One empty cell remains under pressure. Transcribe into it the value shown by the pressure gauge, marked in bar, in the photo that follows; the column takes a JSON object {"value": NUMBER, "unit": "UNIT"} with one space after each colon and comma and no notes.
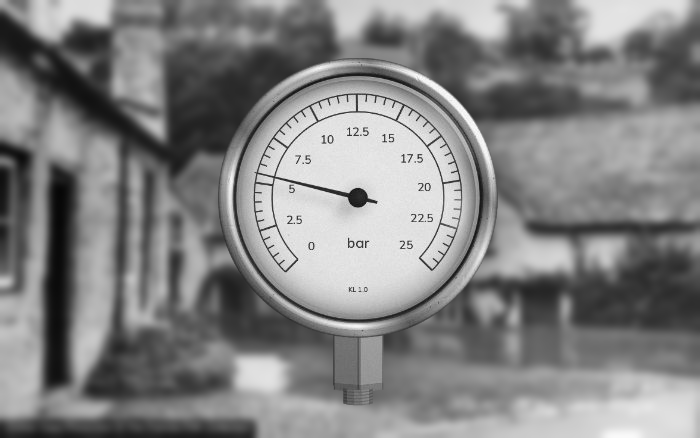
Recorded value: {"value": 5.5, "unit": "bar"}
